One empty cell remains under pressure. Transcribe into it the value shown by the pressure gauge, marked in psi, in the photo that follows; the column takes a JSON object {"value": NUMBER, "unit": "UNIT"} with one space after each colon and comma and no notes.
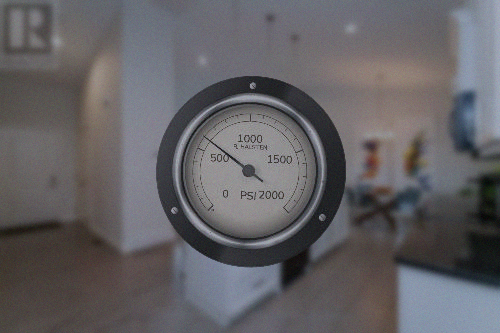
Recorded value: {"value": 600, "unit": "psi"}
